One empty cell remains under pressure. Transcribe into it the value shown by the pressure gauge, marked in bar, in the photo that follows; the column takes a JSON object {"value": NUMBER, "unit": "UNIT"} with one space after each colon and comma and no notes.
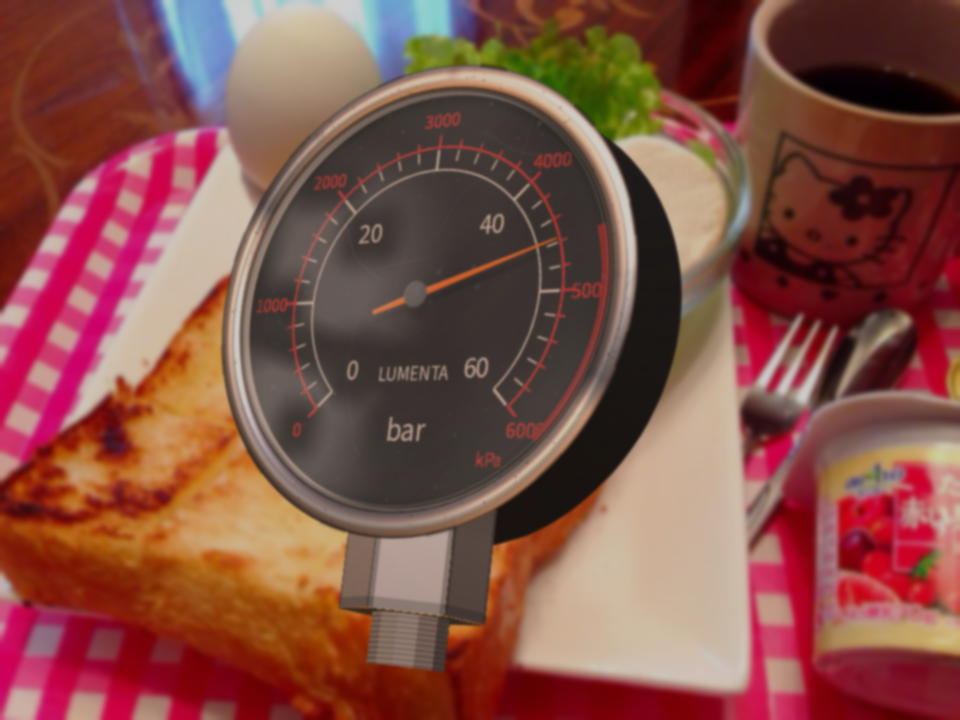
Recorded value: {"value": 46, "unit": "bar"}
